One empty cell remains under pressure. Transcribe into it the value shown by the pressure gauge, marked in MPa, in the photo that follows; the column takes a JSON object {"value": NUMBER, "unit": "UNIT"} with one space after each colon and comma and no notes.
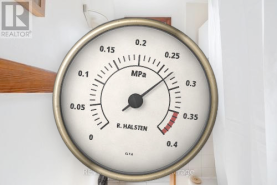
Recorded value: {"value": 0.27, "unit": "MPa"}
